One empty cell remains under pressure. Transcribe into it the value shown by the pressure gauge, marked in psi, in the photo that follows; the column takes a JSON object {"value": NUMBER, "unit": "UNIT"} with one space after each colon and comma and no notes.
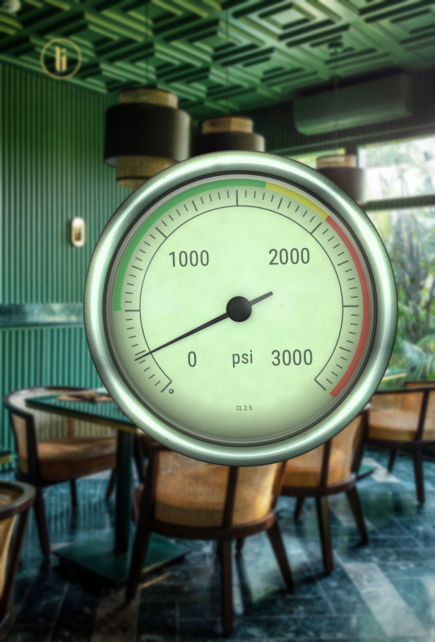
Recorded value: {"value": 225, "unit": "psi"}
